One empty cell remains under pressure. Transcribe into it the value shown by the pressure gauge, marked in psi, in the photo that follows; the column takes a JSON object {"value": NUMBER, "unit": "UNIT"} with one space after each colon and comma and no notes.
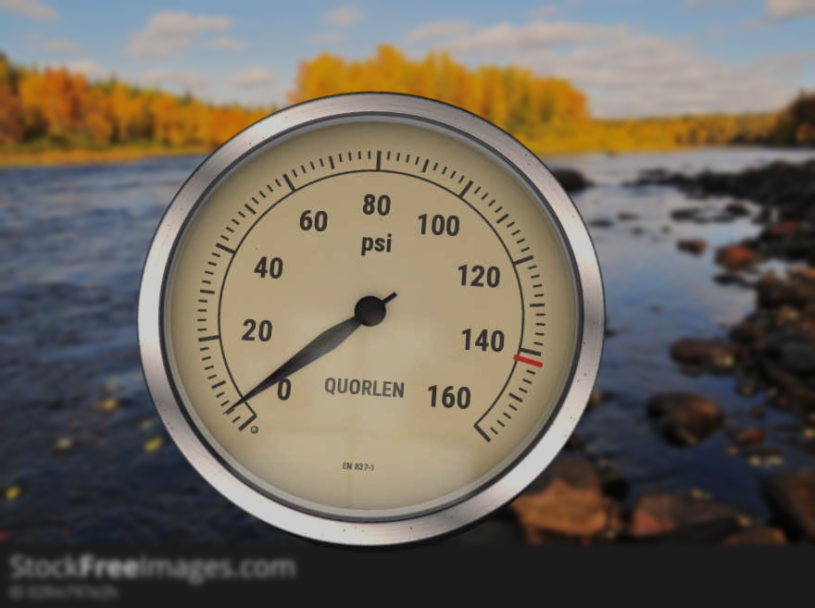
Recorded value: {"value": 4, "unit": "psi"}
